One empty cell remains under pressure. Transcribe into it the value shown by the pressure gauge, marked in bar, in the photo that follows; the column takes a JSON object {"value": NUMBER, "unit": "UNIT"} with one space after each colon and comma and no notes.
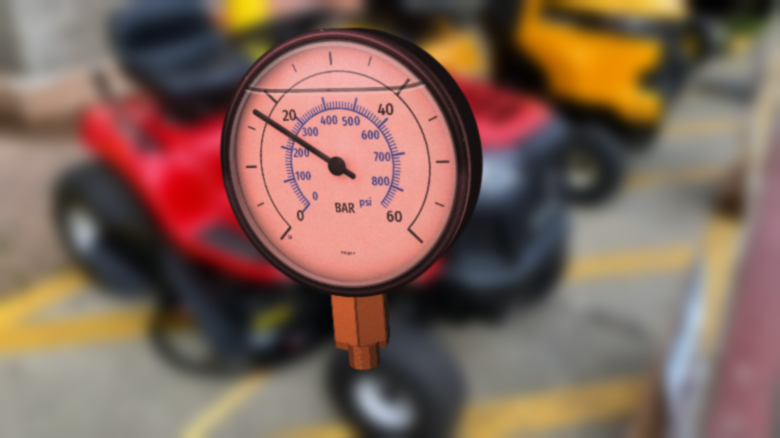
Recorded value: {"value": 17.5, "unit": "bar"}
